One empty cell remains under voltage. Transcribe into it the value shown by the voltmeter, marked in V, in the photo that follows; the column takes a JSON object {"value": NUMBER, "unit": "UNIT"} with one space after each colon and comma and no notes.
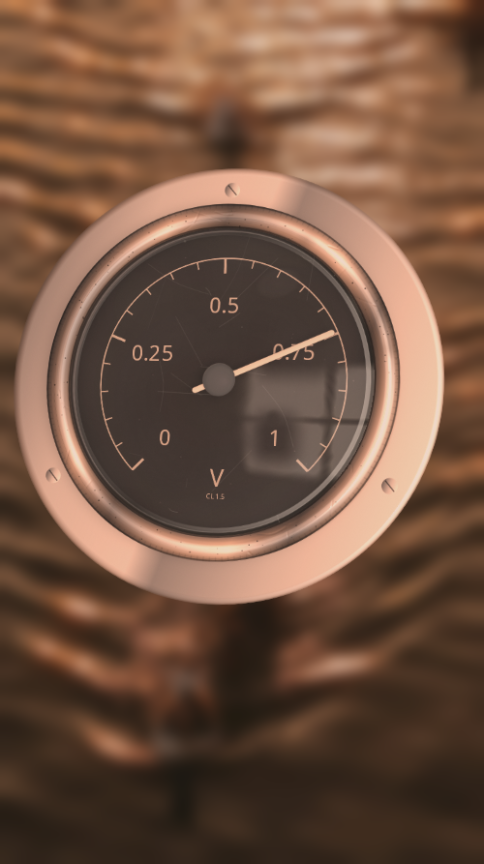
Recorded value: {"value": 0.75, "unit": "V"}
